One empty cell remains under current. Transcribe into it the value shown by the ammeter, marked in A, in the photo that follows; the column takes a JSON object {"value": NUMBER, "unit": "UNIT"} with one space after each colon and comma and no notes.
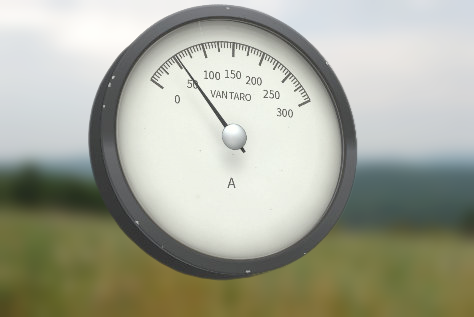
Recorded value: {"value": 50, "unit": "A"}
